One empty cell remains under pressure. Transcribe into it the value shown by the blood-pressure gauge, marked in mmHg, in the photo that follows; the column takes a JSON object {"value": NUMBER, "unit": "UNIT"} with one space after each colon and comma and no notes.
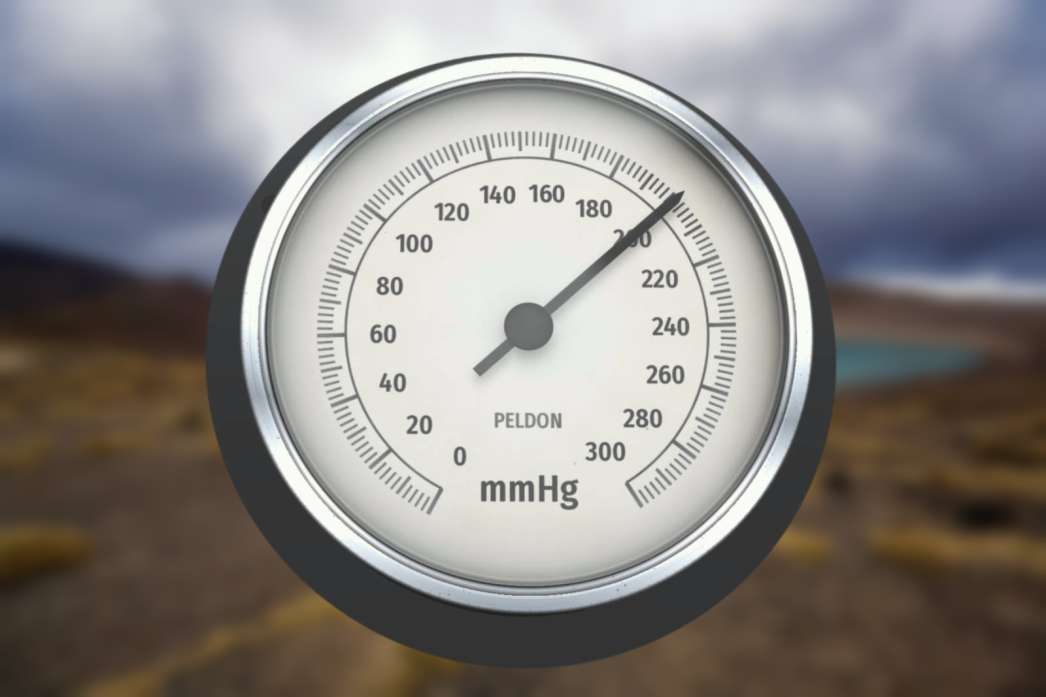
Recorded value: {"value": 200, "unit": "mmHg"}
